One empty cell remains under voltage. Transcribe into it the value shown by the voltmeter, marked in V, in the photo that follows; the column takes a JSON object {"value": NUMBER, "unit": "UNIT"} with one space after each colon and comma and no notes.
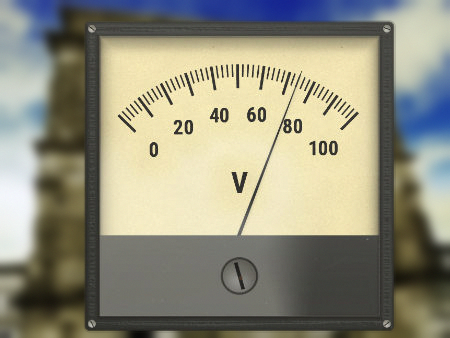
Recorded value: {"value": 74, "unit": "V"}
